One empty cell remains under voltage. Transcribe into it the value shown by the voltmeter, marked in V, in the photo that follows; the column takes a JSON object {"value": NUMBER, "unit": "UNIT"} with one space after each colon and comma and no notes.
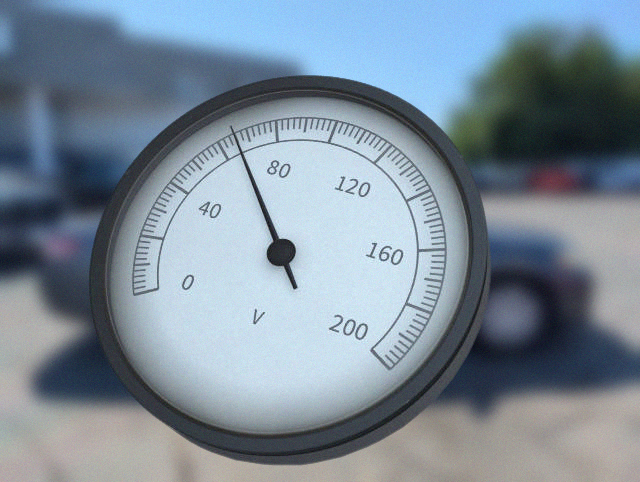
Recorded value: {"value": 66, "unit": "V"}
